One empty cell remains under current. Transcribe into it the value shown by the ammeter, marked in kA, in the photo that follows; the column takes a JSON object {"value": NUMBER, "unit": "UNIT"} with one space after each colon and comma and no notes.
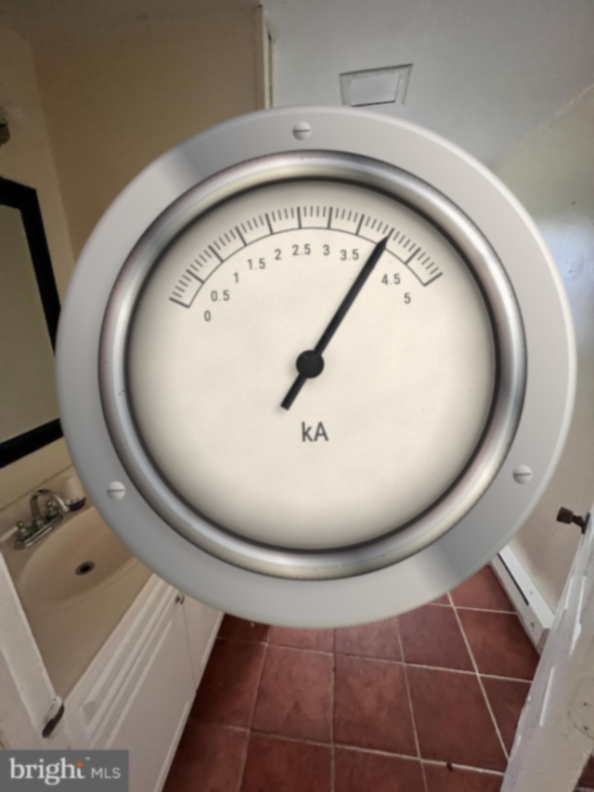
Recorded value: {"value": 4, "unit": "kA"}
